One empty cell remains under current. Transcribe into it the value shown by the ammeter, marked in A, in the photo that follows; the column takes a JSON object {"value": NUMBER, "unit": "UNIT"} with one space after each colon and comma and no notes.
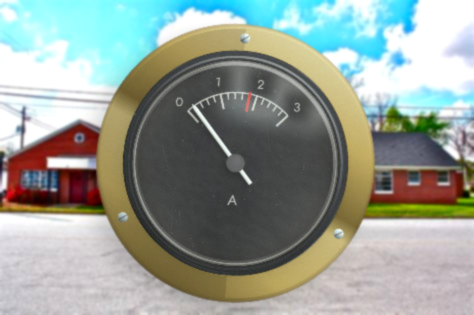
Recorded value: {"value": 0.2, "unit": "A"}
